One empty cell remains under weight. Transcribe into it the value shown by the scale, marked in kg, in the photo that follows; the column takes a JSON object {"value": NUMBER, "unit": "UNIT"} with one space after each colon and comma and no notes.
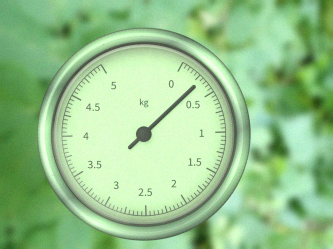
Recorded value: {"value": 0.3, "unit": "kg"}
